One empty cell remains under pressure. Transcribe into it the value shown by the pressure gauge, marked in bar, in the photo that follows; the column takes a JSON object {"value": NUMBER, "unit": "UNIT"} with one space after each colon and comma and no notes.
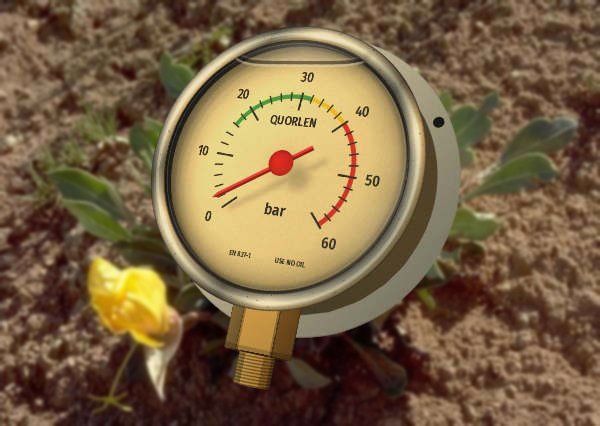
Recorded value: {"value": 2, "unit": "bar"}
